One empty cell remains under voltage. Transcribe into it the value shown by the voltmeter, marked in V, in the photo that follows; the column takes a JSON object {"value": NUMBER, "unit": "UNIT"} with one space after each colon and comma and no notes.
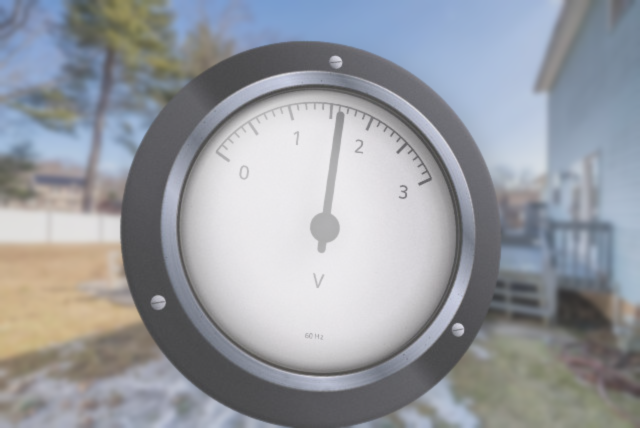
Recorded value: {"value": 1.6, "unit": "V"}
